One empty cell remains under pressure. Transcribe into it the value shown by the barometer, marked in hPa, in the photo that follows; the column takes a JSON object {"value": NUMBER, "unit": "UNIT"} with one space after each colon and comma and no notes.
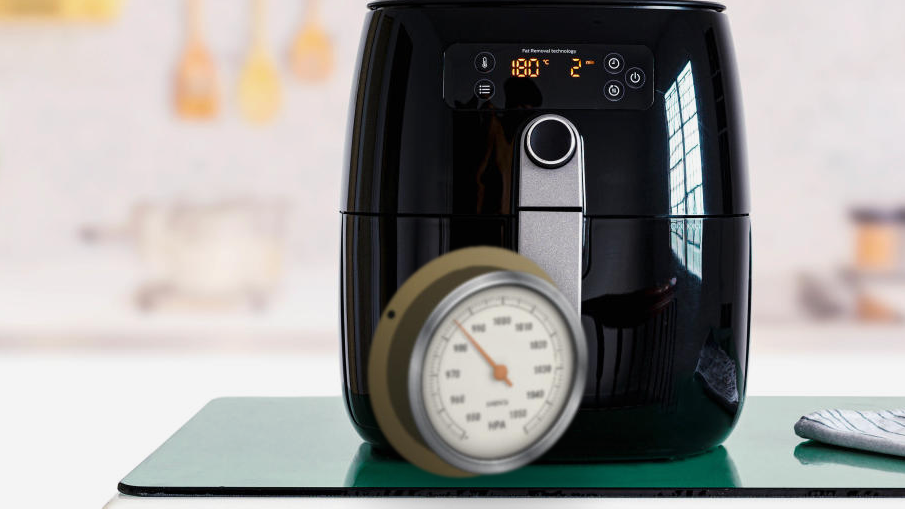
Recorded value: {"value": 985, "unit": "hPa"}
